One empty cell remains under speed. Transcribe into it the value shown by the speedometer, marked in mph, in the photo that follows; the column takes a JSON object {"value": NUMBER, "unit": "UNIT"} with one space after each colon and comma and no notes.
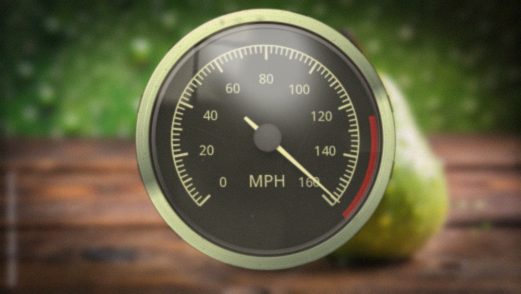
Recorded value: {"value": 158, "unit": "mph"}
